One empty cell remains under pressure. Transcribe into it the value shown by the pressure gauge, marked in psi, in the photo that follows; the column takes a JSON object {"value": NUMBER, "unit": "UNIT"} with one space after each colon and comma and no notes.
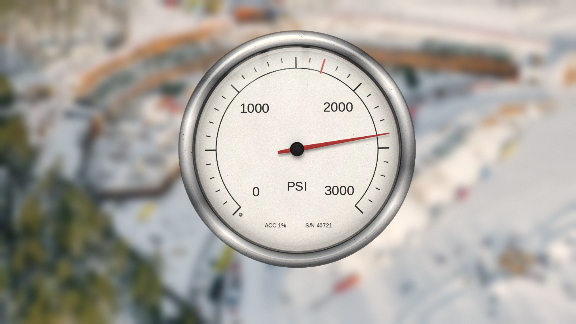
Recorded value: {"value": 2400, "unit": "psi"}
